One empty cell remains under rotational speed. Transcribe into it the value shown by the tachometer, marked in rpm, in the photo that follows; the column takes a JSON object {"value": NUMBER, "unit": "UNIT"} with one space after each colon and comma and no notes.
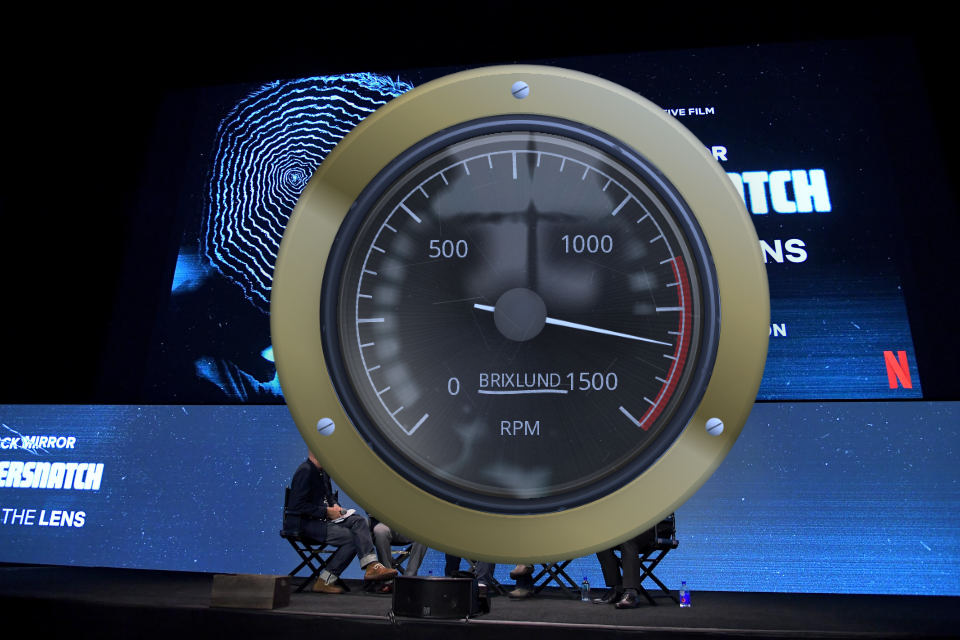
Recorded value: {"value": 1325, "unit": "rpm"}
